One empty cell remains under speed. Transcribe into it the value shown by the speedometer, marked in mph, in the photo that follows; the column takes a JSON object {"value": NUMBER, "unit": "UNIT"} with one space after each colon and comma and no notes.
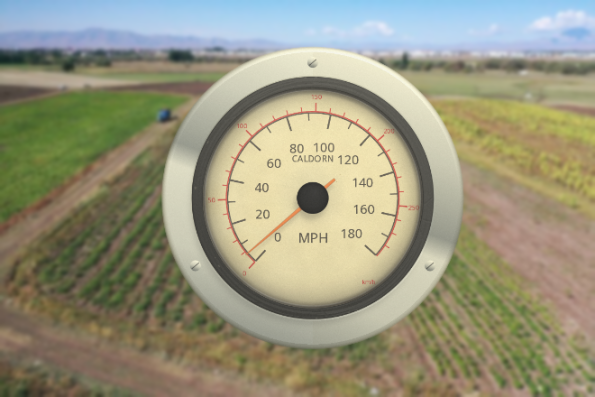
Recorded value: {"value": 5, "unit": "mph"}
